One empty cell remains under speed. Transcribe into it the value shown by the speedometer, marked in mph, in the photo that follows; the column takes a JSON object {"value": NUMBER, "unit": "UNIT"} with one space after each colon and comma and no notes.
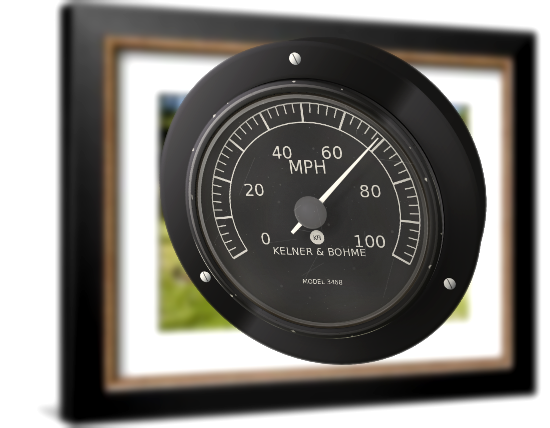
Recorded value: {"value": 69, "unit": "mph"}
